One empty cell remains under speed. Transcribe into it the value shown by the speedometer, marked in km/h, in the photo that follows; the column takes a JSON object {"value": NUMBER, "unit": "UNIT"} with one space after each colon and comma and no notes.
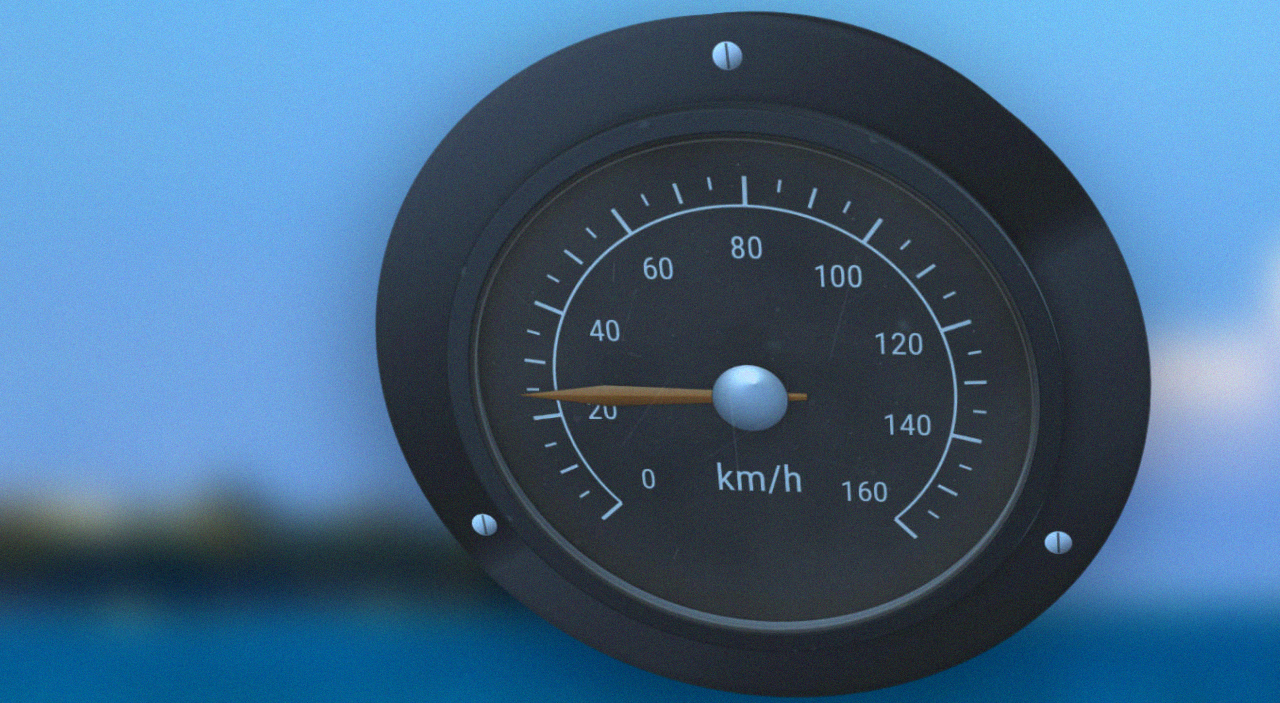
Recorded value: {"value": 25, "unit": "km/h"}
